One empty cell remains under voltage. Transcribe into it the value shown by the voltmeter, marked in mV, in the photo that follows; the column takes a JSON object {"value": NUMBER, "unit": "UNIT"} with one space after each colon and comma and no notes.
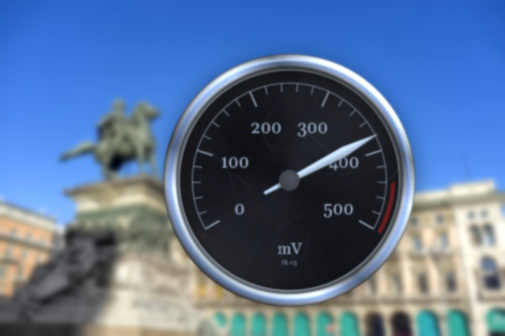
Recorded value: {"value": 380, "unit": "mV"}
